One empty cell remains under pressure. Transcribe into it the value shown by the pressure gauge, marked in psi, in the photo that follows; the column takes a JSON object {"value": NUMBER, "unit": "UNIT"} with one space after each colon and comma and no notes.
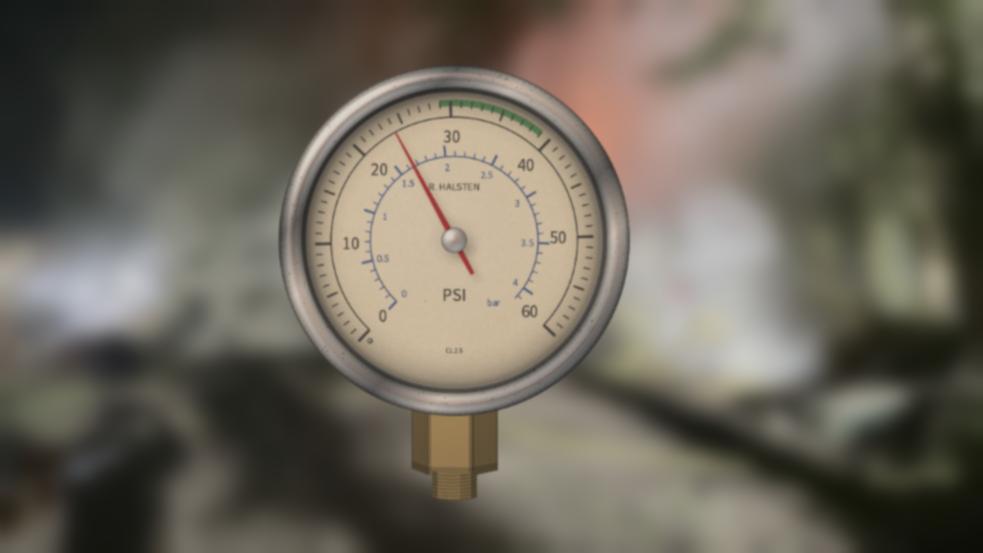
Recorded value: {"value": 24, "unit": "psi"}
